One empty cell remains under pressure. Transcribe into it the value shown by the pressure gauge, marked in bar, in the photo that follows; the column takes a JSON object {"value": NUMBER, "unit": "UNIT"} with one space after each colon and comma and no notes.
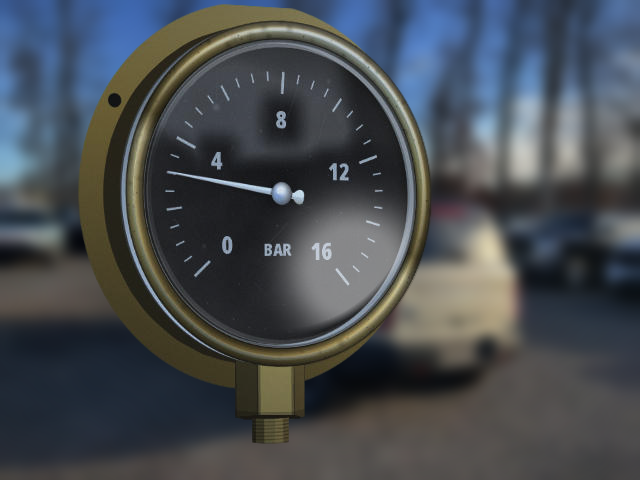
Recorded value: {"value": 3, "unit": "bar"}
